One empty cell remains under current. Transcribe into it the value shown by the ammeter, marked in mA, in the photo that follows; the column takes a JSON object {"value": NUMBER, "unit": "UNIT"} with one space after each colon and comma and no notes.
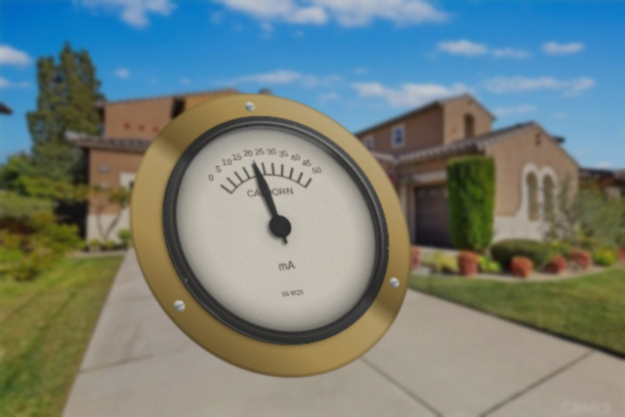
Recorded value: {"value": 20, "unit": "mA"}
